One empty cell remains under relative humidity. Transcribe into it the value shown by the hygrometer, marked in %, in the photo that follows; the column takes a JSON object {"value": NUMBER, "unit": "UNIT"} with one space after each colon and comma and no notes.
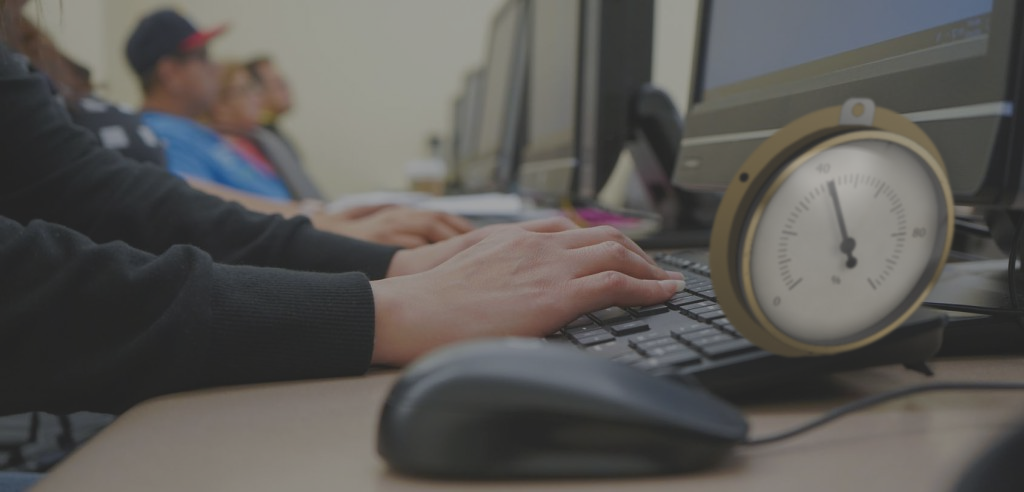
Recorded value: {"value": 40, "unit": "%"}
